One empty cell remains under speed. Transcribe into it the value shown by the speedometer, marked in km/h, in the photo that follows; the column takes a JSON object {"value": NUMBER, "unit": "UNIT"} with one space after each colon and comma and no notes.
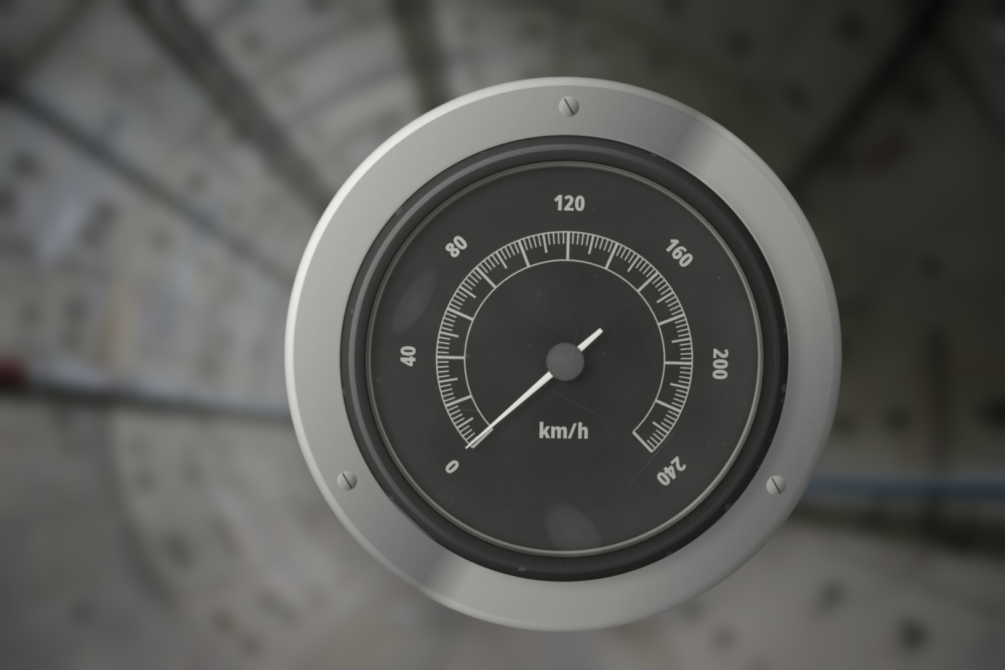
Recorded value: {"value": 2, "unit": "km/h"}
